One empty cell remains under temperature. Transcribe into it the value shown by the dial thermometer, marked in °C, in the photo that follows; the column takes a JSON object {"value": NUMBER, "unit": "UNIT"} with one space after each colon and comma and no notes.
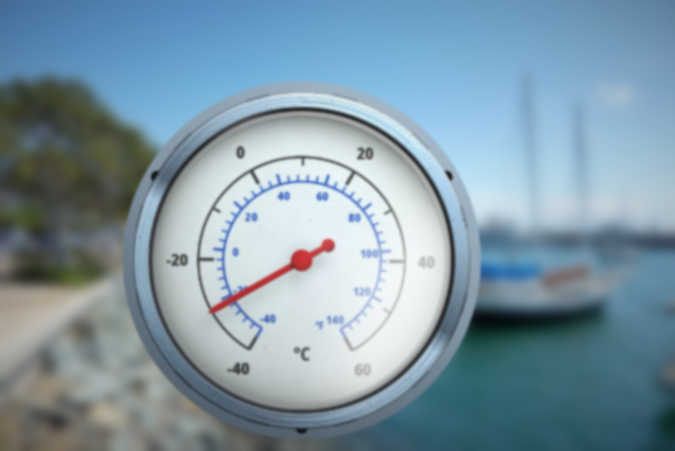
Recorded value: {"value": -30, "unit": "°C"}
